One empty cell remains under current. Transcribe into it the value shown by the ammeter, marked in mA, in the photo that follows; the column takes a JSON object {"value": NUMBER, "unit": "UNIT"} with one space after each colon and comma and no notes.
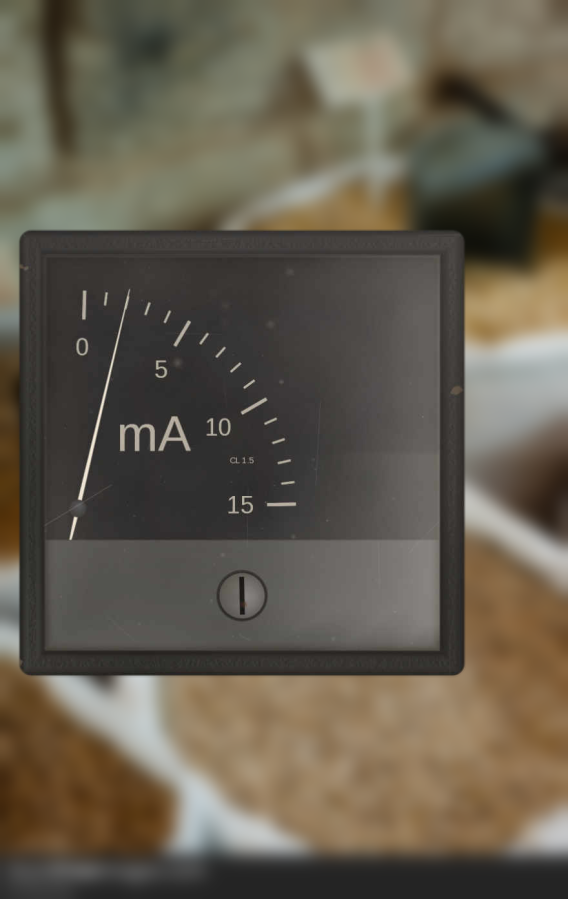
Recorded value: {"value": 2, "unit": "mA"}
